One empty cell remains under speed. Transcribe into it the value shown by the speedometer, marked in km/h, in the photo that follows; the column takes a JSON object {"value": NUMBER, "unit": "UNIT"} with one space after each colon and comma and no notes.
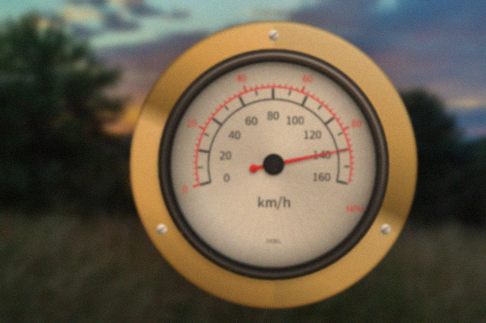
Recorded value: {"value": 140, "unit": "km/h"}
